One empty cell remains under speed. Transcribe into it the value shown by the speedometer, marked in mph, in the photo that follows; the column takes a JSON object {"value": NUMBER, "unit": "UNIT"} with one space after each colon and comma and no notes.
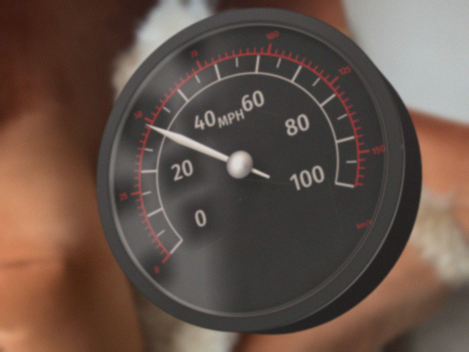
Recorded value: {"value": 30, "unit": "mph"}
